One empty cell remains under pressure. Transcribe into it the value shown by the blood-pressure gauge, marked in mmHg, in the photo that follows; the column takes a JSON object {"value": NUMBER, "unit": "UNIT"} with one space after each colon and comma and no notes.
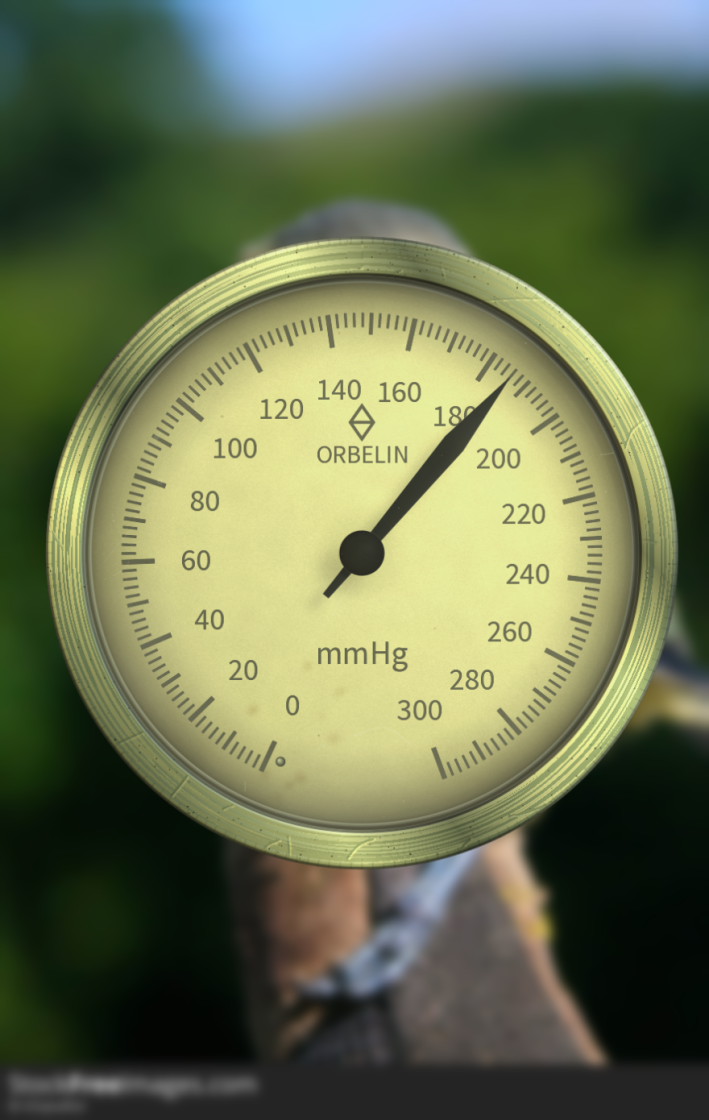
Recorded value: {"value": 186, "unit": "mmHg"}
